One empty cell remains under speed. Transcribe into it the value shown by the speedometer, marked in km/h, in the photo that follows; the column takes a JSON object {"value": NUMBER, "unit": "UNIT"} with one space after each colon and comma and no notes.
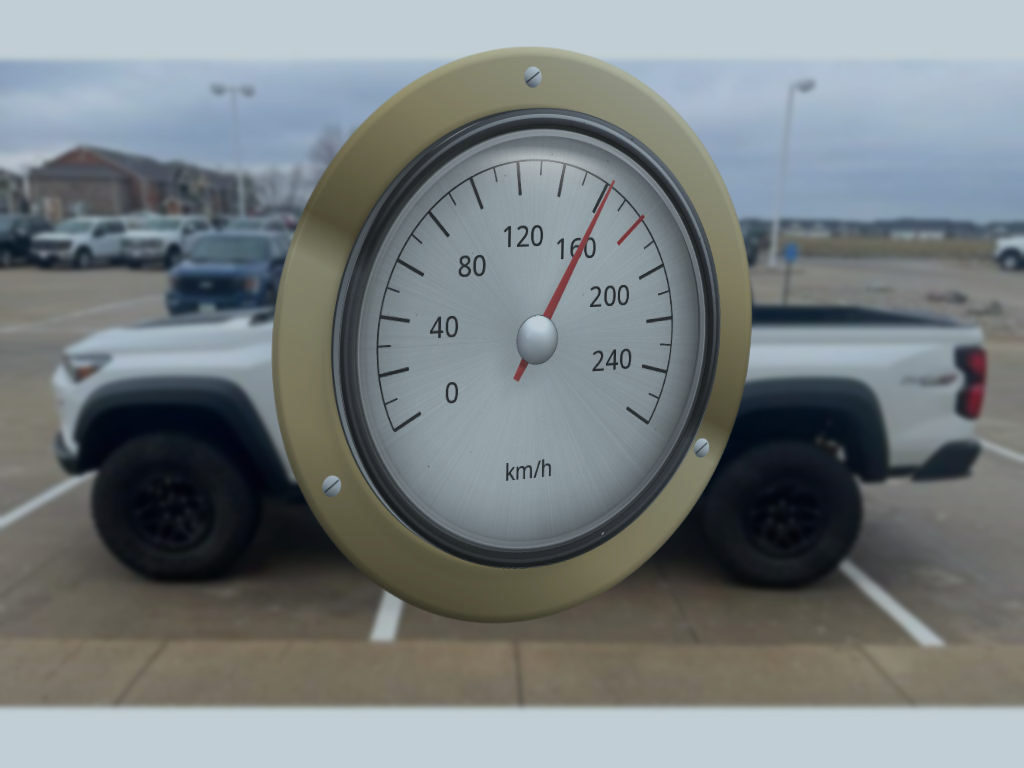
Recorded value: {"value": 160, "unit": "km/h"}
